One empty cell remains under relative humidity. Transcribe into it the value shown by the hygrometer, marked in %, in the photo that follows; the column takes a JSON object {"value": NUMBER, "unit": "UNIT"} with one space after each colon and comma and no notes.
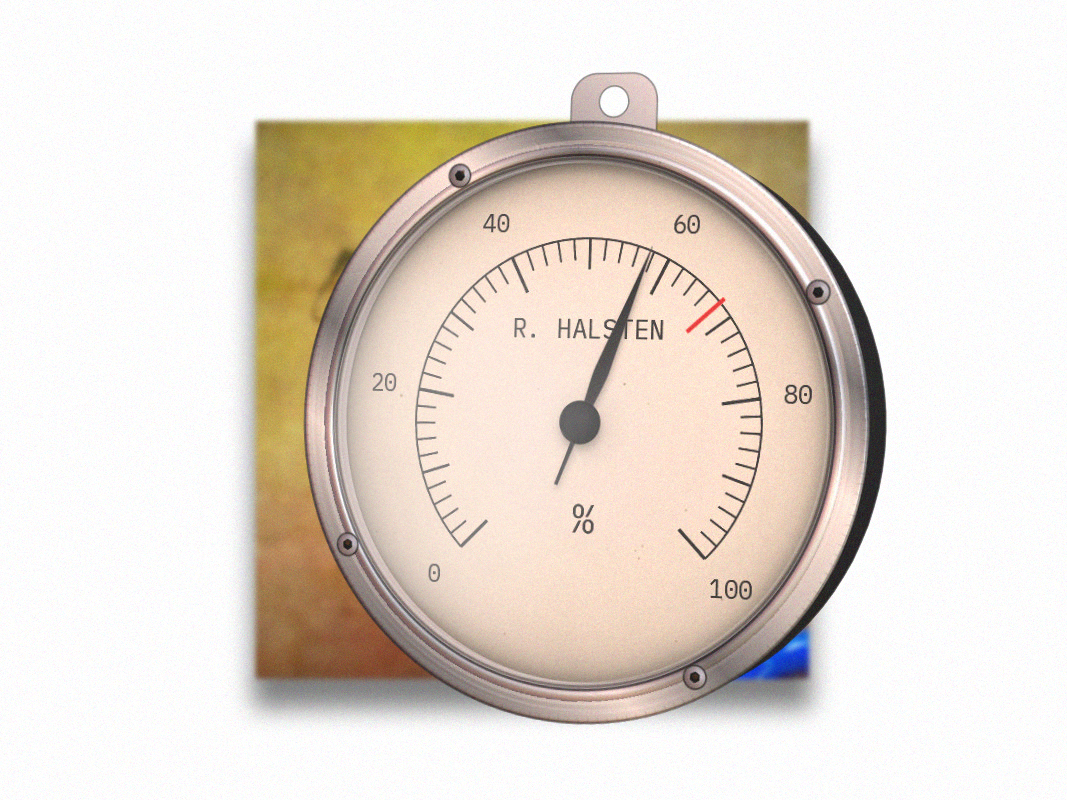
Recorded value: {"value": 58, "unit": "%"}
